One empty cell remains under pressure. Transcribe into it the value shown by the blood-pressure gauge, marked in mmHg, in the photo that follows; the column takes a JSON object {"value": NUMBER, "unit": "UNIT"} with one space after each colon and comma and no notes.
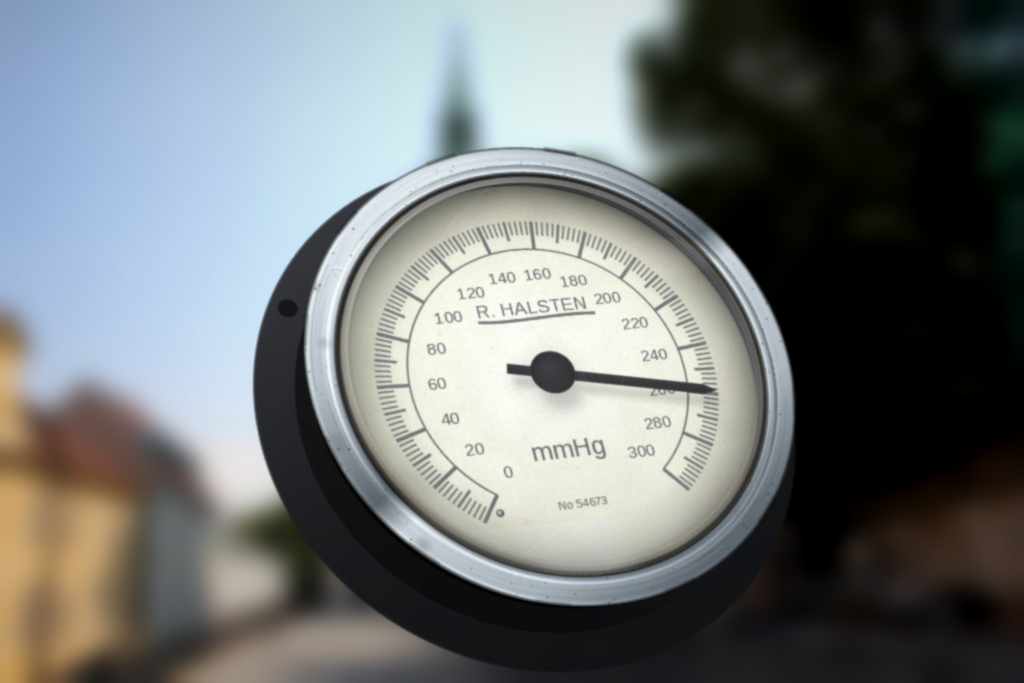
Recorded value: {"value": 260, "unit": "mmHg"}
